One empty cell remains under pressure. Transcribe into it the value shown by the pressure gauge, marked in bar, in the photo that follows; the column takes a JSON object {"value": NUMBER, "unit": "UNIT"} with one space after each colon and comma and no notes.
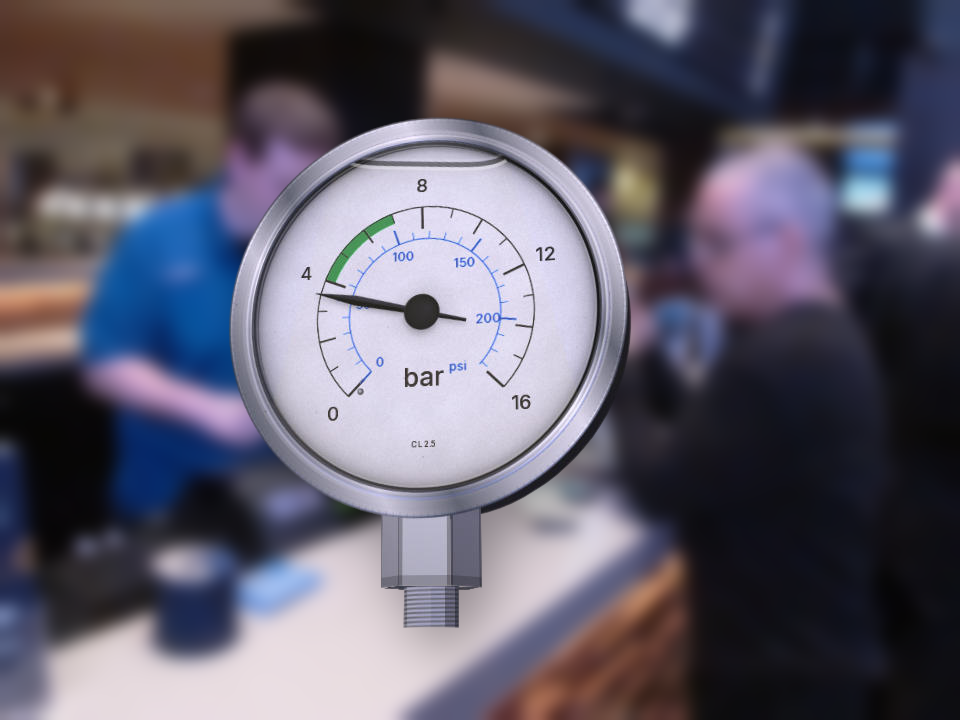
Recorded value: {"value": 3.5, "unit": "bar"}
